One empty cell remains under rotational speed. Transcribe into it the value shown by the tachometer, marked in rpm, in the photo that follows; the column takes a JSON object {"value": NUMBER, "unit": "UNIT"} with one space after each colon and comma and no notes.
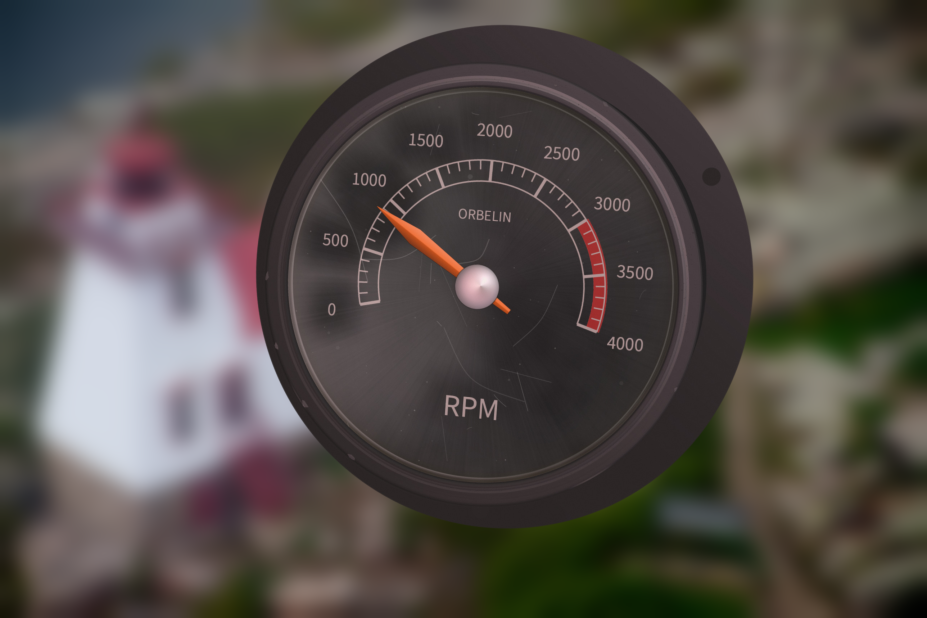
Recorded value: {"value": 900, "unit": "rpm"}
